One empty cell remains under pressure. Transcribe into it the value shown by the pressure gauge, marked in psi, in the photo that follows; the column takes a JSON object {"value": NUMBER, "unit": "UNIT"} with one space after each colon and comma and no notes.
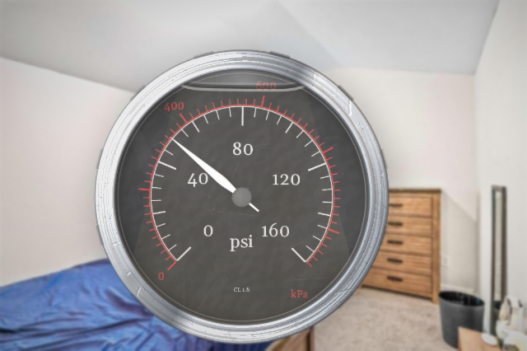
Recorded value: {"value": 50, "unit": "psi"}
